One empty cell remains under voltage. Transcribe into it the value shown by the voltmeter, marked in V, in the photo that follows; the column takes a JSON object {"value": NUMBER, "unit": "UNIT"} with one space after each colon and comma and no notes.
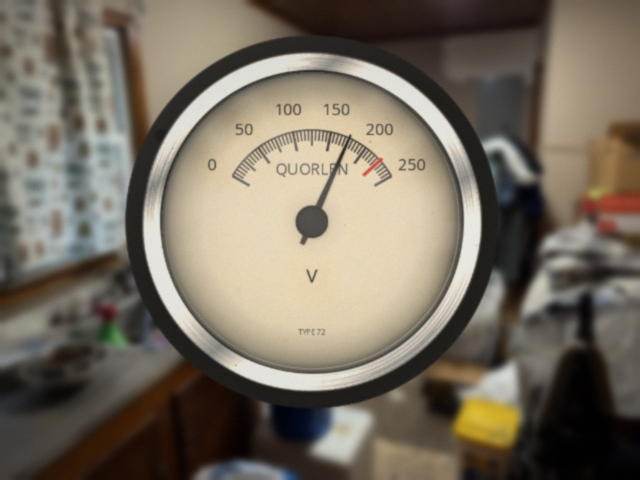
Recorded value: {"value": 175, "unit": "V"}
